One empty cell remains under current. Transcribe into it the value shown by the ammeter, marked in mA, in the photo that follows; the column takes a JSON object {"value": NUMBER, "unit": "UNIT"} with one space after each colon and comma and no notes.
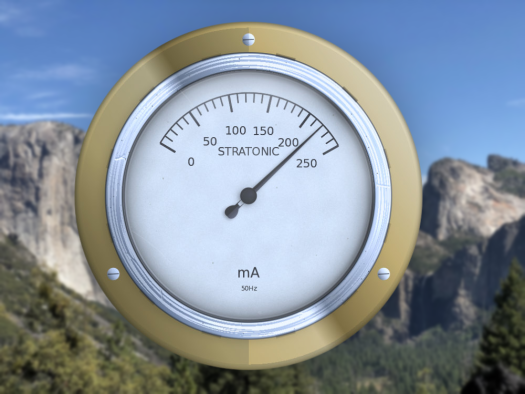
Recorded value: {"value": 220, "unit": "mA"}
